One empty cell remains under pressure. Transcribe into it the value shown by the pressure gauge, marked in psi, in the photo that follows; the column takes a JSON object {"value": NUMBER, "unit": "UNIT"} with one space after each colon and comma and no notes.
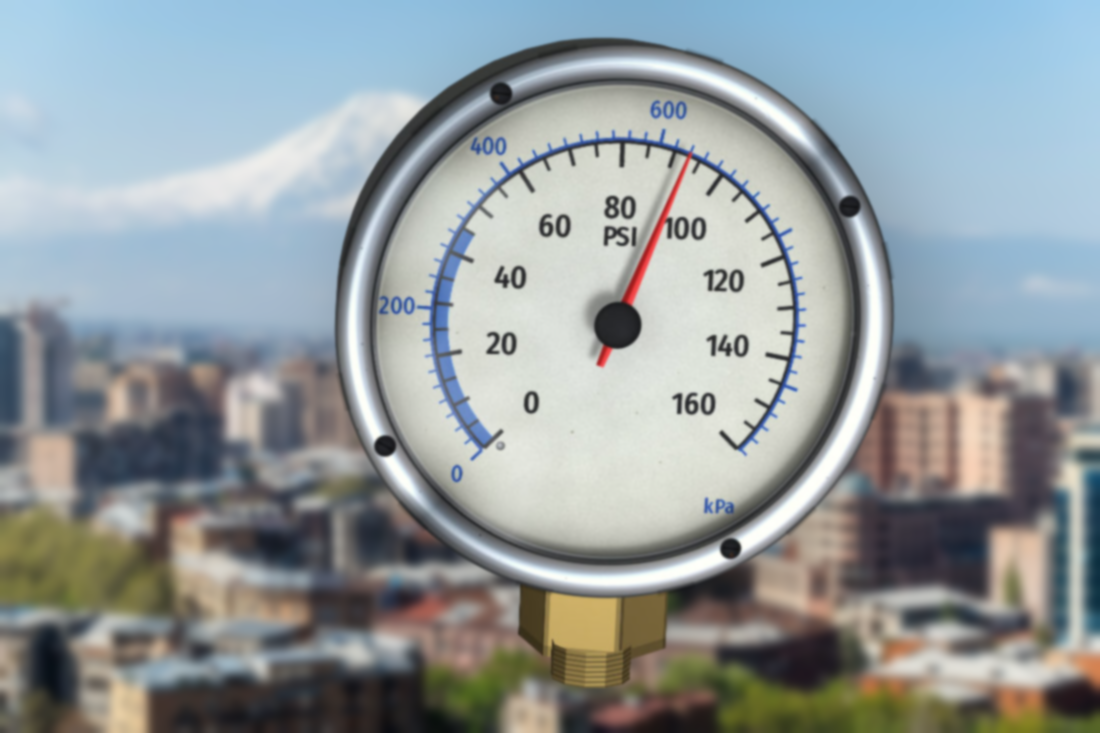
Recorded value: {"value": 92.5, "unit": "psi"}
